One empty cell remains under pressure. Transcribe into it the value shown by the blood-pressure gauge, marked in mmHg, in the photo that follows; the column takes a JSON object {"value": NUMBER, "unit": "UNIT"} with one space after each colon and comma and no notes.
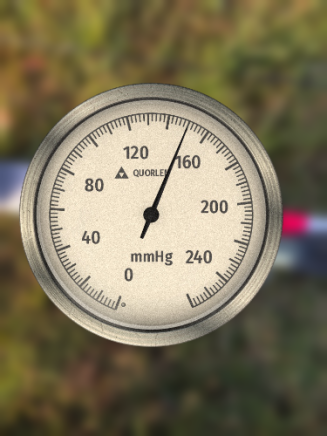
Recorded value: {"value": 150, "unit": "mmHg"}
